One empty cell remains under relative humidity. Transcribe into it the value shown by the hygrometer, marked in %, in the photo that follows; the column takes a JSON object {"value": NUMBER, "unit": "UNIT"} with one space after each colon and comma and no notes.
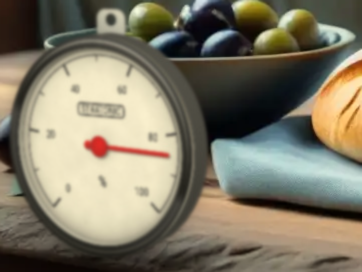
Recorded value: {"value": 85, "unit": "%"}
